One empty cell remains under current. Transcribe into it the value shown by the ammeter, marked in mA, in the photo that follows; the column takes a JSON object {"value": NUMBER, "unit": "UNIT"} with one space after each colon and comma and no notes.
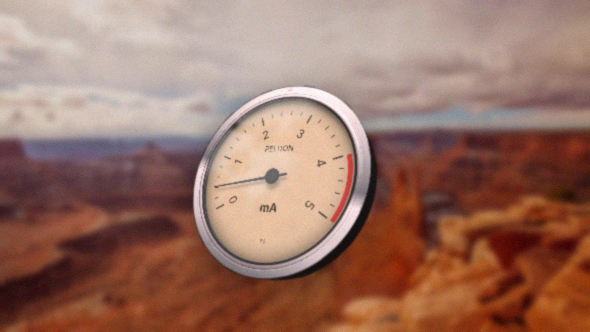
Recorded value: {"value": 0.4, "unit": "mA"}
